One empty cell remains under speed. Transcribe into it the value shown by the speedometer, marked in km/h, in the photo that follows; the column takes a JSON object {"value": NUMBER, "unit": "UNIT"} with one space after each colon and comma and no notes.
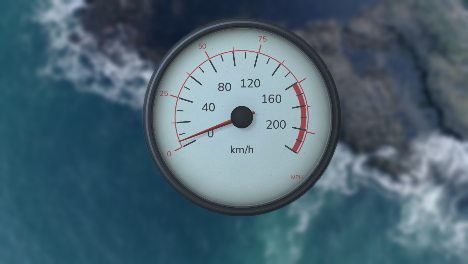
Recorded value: {"value": 5, "unit": "km/h"}
